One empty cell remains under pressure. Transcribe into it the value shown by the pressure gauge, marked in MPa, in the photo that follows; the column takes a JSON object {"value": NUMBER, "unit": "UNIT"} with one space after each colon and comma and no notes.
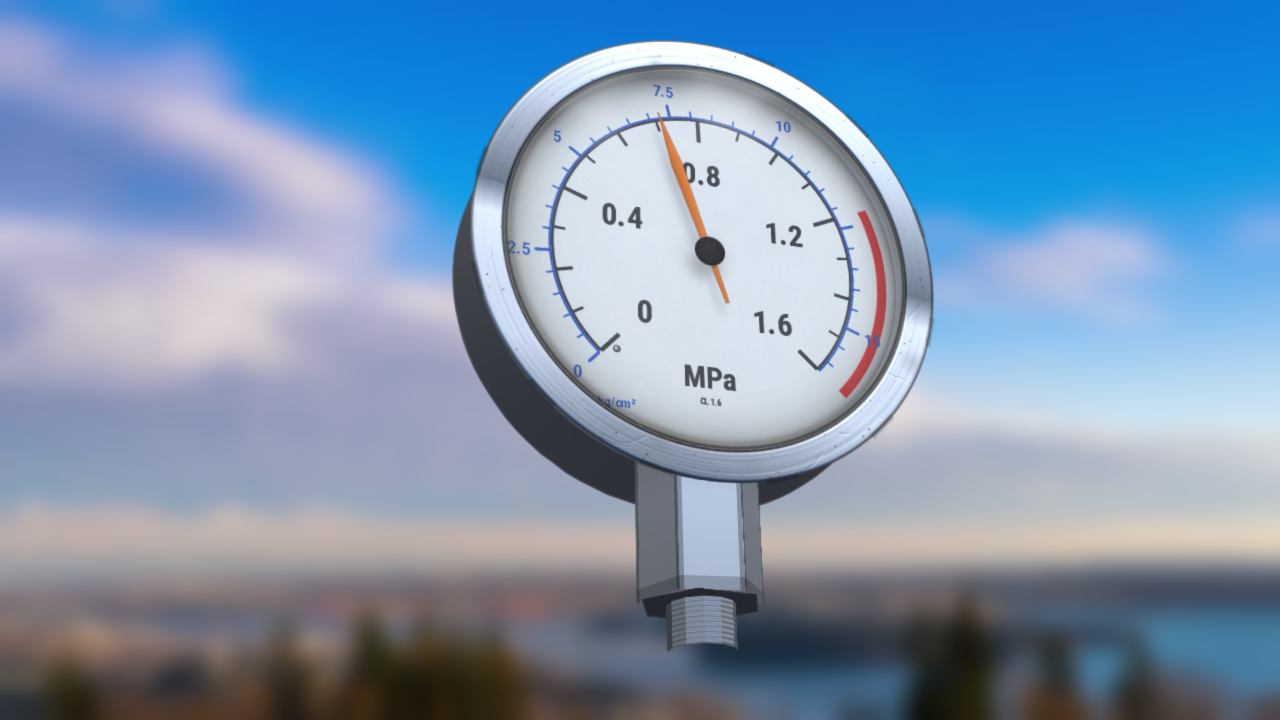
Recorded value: {"value": 0.7, "unit": "MPa"}
